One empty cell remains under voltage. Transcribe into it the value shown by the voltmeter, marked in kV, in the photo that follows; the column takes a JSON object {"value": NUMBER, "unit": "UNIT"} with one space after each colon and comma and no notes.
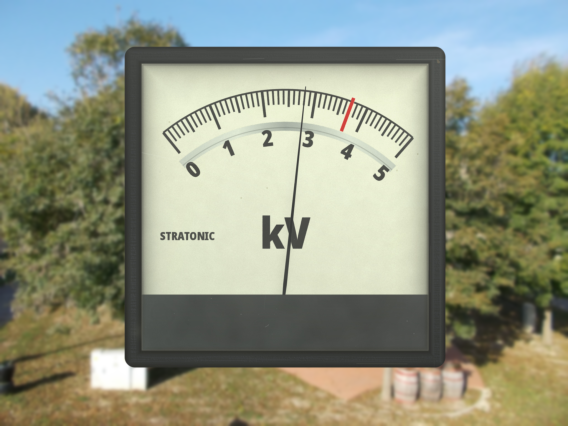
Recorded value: {"value": 2.8, "unit": "kV"}
